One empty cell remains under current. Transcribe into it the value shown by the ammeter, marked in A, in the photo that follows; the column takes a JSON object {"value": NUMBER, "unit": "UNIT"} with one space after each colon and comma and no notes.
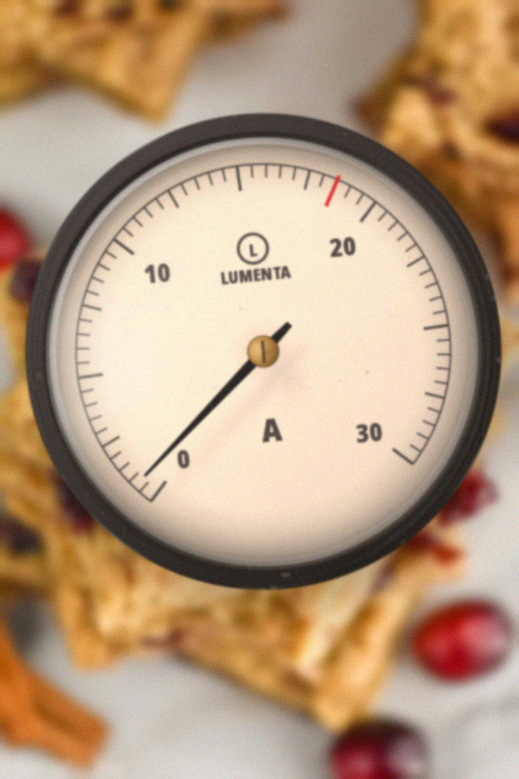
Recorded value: {"value": 0.75, "unit": "A"}
